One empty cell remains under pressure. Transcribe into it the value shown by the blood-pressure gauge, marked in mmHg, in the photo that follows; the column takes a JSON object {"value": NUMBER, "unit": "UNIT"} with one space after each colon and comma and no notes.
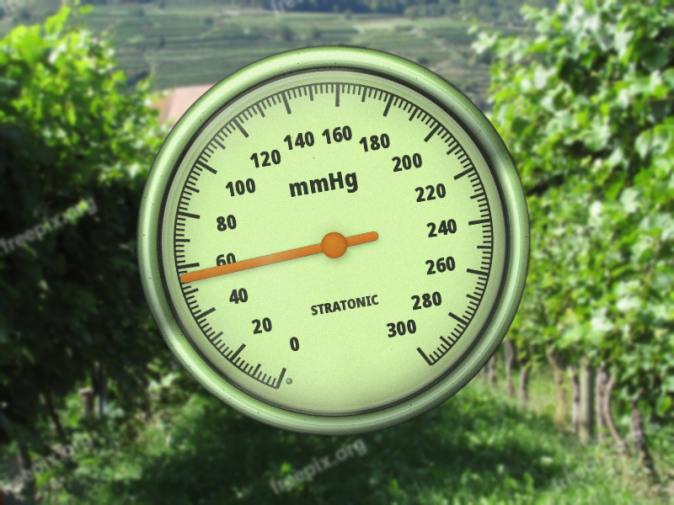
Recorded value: {"value": 56, "unit": "mmHg"}
